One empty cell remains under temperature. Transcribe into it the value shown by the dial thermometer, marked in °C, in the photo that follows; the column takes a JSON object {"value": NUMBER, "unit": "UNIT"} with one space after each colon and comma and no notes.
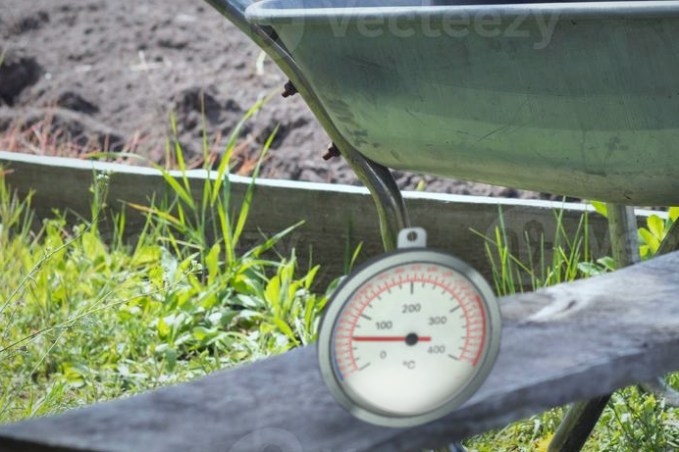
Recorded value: {"value": 60, "unit": "°C"}
